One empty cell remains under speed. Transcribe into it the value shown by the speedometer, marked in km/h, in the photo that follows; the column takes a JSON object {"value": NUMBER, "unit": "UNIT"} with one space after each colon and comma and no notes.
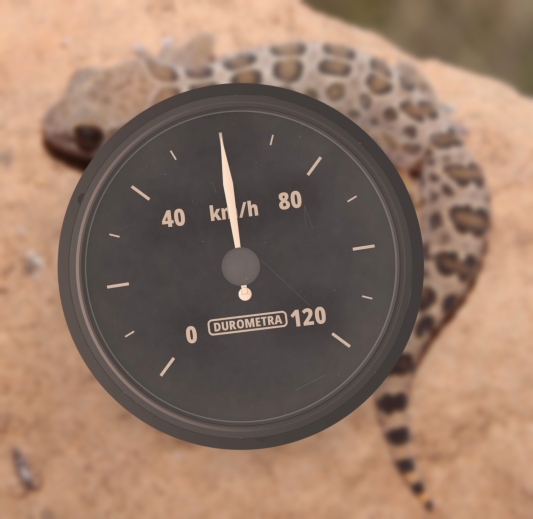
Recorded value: {"value": 60, "unit": "km/h"}
